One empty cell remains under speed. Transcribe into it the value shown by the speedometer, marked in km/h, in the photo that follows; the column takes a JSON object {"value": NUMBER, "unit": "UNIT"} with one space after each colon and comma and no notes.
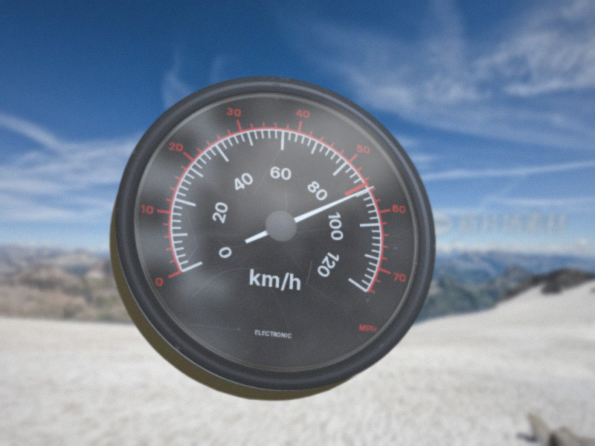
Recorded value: {"value": 90, "unit": "km/h"}
